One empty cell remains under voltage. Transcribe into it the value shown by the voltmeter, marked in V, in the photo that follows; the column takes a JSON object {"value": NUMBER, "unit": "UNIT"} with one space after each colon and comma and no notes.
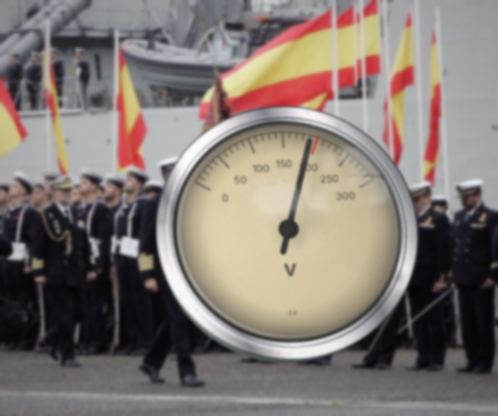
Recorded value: {"value": 190, "unit": "V"}
